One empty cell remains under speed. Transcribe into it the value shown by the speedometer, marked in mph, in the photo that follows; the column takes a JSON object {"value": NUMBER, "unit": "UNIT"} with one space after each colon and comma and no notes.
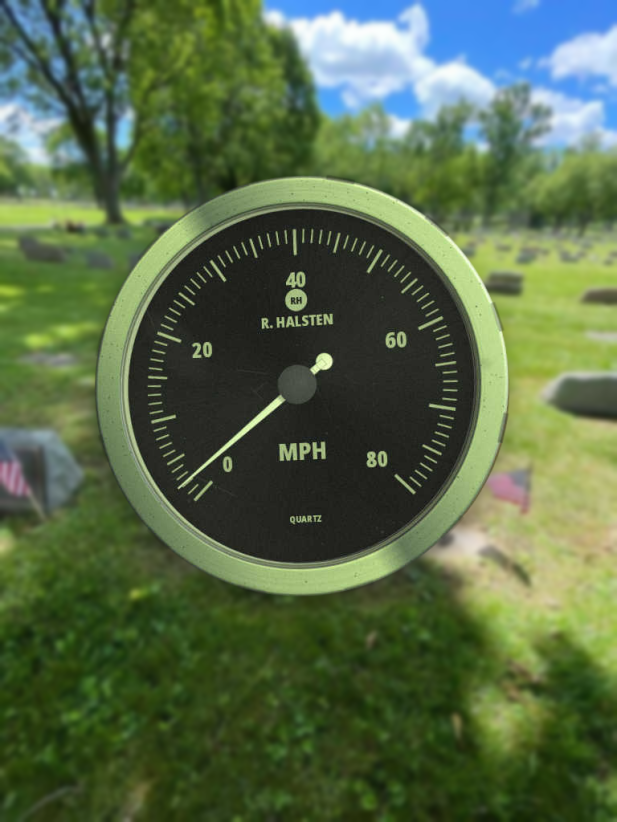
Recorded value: {"value": 2, "unit": "mph"}
